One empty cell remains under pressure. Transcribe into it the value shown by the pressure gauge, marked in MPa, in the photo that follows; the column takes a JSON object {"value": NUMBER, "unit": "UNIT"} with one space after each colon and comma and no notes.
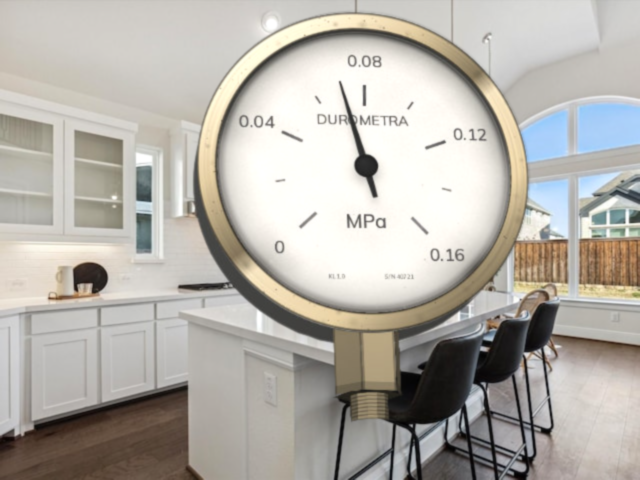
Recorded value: {"value": 0.07, "unit": "MPa"}
